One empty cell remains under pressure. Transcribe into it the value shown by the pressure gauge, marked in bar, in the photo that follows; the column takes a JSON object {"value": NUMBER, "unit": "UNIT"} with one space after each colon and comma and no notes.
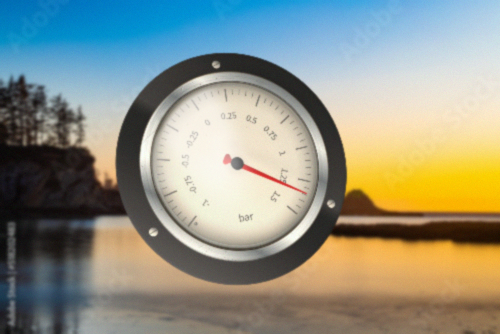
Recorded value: {"value": 1.35, "unit": "bar"}
